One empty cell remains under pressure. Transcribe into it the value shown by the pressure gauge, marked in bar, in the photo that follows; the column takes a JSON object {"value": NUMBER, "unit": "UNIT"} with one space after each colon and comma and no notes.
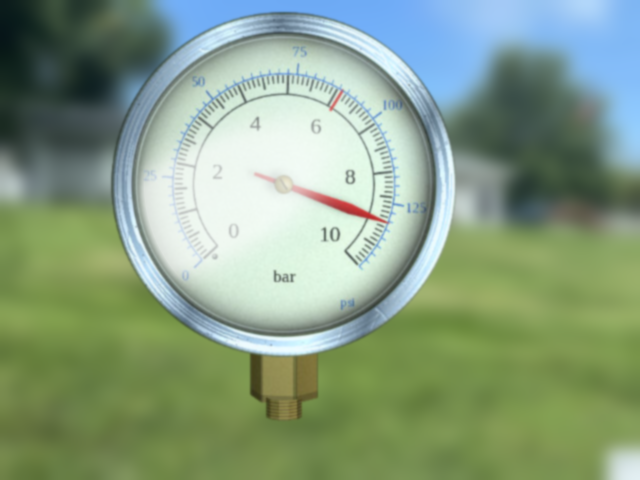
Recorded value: {"value": 9, "unit": "bar"}
